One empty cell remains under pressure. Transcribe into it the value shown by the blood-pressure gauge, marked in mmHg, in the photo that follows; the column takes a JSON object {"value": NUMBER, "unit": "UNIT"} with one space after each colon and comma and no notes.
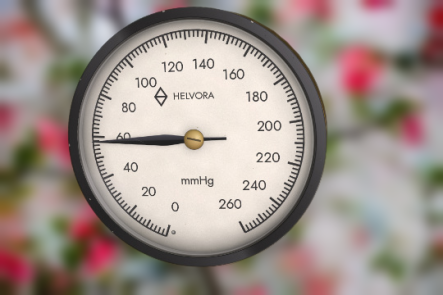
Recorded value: {"value": 58, "unit": "mmHg"}
